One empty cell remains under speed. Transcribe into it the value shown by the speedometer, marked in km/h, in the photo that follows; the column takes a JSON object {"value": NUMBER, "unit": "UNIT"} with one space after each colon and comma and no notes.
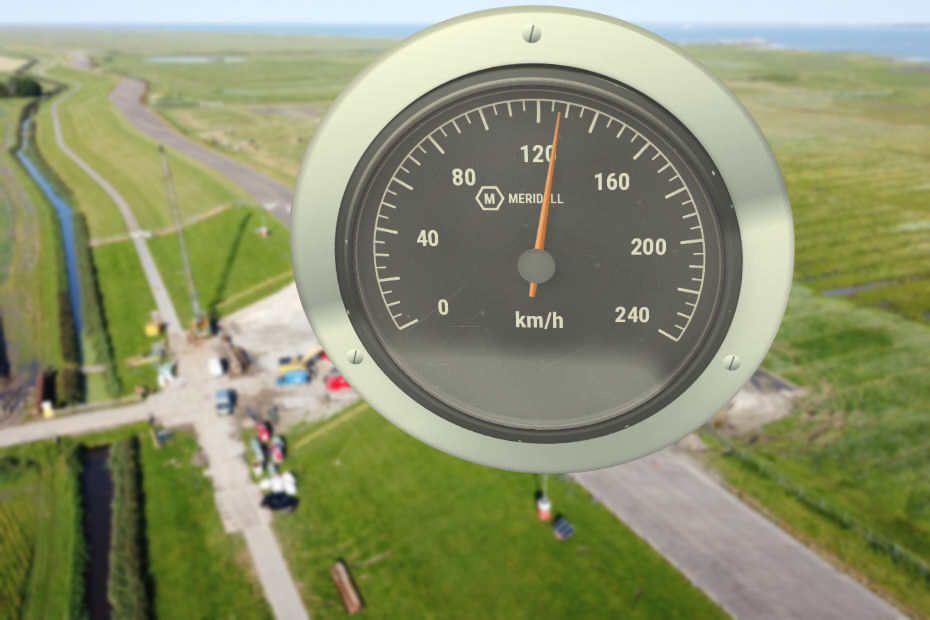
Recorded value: {"value": 127.5, "unit": "km/h"}
